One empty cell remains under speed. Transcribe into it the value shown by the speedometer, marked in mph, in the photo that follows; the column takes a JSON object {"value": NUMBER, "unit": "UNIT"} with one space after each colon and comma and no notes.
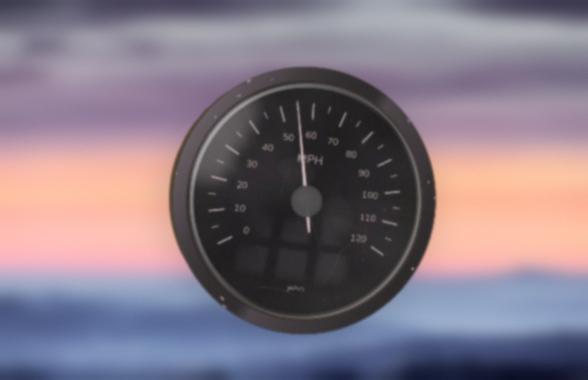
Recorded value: {"value": 55, "unit": "mph"}
